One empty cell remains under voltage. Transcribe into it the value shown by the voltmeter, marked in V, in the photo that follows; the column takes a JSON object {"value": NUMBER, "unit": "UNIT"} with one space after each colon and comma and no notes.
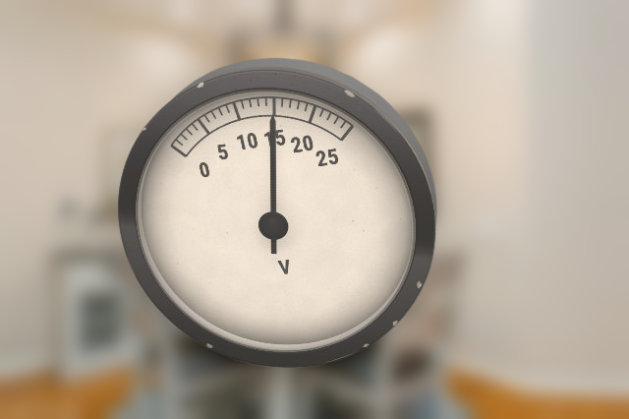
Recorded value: {"value": 15, "unit": "V"}
